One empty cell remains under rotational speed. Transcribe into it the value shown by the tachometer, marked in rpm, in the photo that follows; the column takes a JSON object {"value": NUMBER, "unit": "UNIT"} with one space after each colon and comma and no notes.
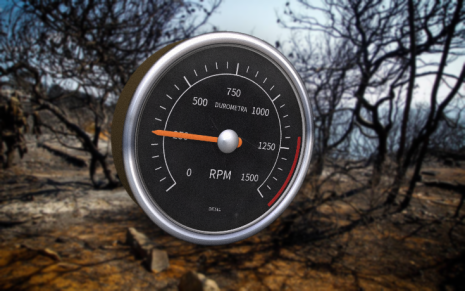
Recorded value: {"value": 250, "unit": "rpm"}
